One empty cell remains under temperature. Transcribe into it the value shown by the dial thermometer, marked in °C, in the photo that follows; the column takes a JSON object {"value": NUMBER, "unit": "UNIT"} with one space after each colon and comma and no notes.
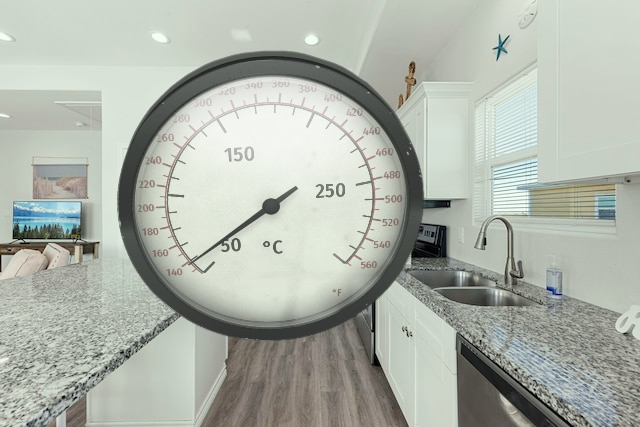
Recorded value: {"value": 60, "unit": "°C"}
